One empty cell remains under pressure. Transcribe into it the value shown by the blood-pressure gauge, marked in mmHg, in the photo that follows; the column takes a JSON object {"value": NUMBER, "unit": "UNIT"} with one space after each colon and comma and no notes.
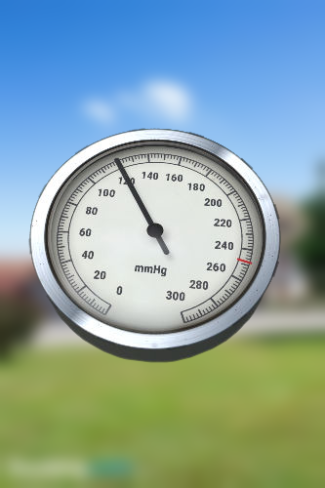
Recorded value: {"value": 120, "unit": "mmHg"}
